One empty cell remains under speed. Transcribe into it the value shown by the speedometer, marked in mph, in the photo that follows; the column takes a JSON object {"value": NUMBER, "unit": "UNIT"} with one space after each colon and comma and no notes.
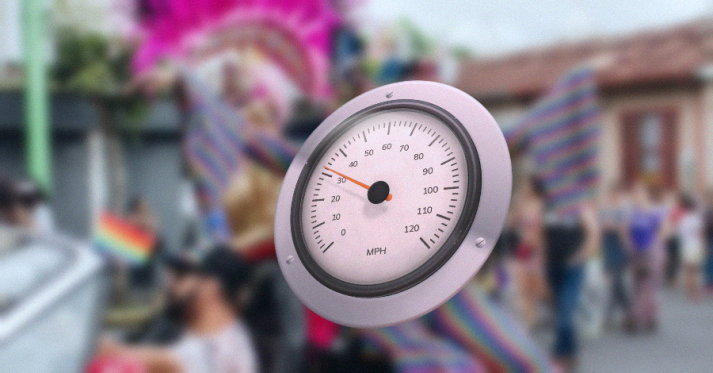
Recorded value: {"value": 32, "unit": "mph"}
